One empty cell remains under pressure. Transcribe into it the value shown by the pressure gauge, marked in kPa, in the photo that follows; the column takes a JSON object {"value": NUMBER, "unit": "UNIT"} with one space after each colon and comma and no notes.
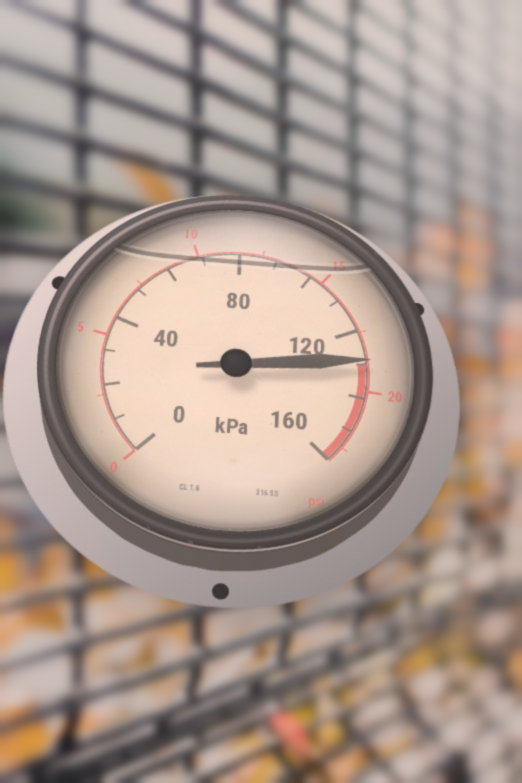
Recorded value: {"value": 130, "unit": "kPa"}
